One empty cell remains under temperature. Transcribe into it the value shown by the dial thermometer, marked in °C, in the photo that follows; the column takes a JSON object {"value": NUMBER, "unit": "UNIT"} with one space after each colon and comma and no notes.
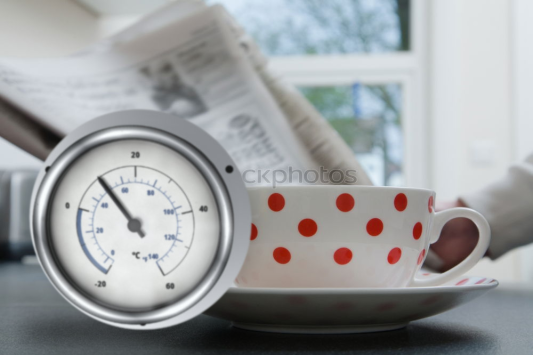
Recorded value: {"value": 10, "unit": "°C"}
